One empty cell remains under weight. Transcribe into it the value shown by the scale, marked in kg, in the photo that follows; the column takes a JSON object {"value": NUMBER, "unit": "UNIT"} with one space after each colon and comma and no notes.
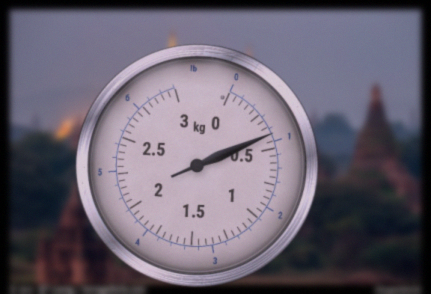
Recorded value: {"value": 0.4, "unit": "kg"}
